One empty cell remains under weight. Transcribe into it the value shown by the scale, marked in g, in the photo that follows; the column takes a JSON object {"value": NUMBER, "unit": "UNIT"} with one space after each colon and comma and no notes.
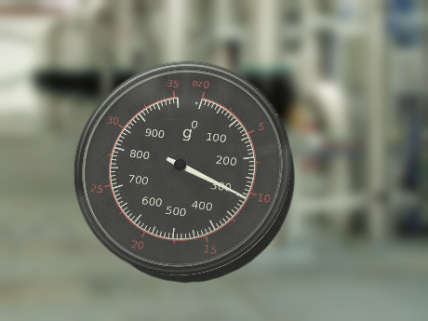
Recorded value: {"value": 300, "unit": "g"}
